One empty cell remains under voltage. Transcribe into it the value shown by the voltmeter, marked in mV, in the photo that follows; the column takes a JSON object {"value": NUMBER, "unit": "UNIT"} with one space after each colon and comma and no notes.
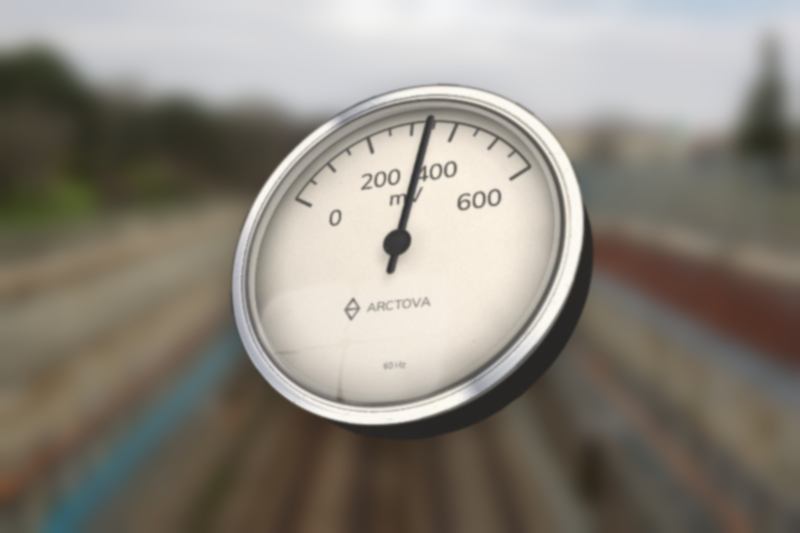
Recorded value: {"value": 350, "unit": "mV"}
